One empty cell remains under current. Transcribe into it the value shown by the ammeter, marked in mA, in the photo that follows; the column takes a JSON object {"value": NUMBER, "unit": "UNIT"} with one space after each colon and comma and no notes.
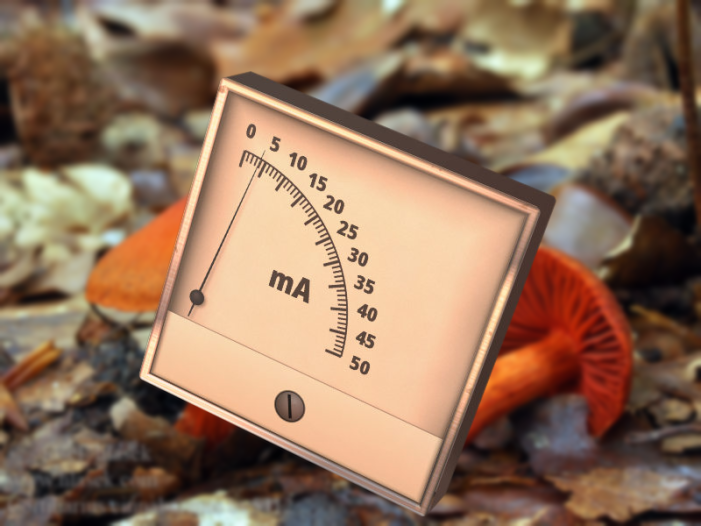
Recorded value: {"value": 4, "unit": "mA"}
